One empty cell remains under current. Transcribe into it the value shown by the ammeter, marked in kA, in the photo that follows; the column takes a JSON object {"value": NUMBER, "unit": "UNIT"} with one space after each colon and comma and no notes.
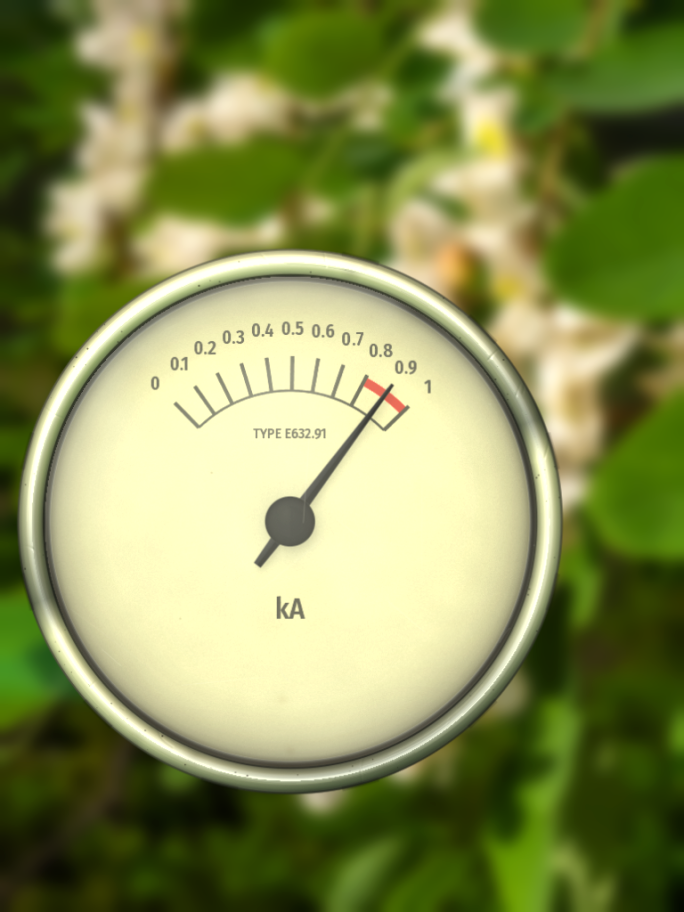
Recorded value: {"value": 0.9, "unit": "kA"}
